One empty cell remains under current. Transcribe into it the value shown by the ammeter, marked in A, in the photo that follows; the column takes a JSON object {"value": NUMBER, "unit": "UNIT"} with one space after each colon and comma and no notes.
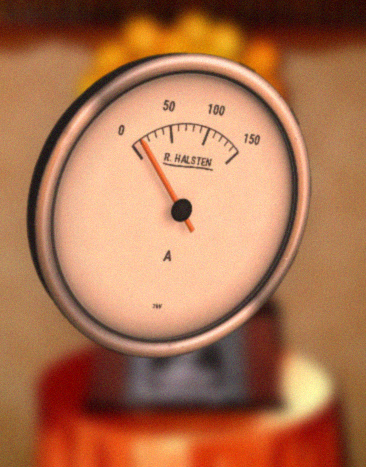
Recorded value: {"value": 10, "unit": "A"}
